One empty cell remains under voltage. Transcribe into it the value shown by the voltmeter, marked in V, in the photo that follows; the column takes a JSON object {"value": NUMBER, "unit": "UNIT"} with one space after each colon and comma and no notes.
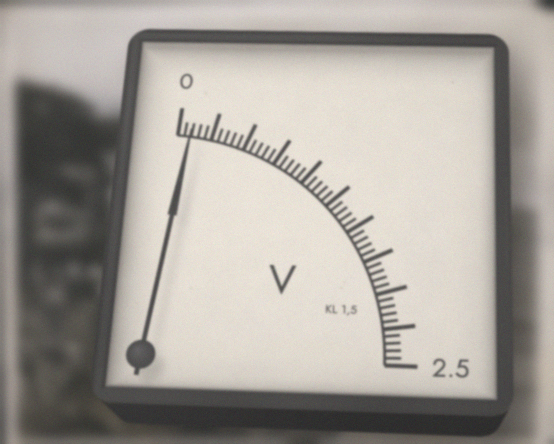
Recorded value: {"value": 0.1, "unit": "V"}
